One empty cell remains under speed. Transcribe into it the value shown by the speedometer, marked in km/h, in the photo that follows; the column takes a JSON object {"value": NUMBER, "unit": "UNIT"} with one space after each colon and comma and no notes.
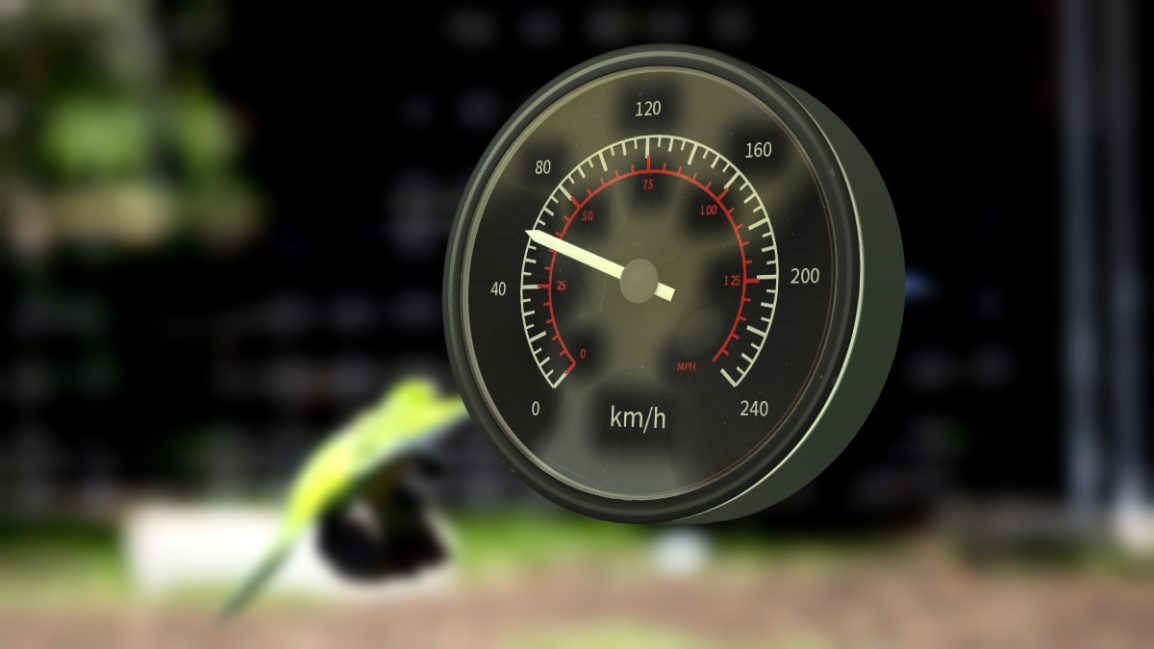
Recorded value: {"value": 60, "unit": "km/h"}
